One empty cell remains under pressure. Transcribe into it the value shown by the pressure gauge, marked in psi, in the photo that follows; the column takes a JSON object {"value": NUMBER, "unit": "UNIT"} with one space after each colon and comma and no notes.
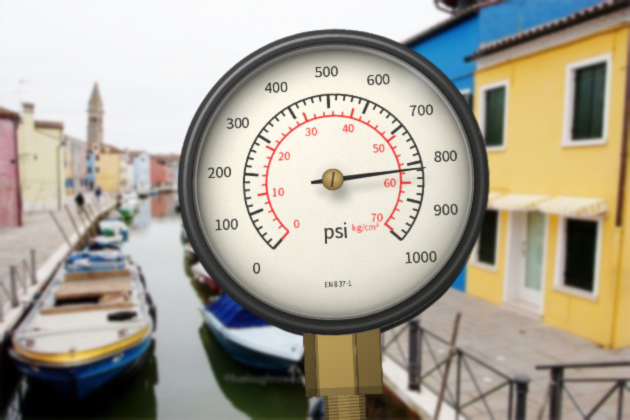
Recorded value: {"value": 820, "unit": "psi"}
